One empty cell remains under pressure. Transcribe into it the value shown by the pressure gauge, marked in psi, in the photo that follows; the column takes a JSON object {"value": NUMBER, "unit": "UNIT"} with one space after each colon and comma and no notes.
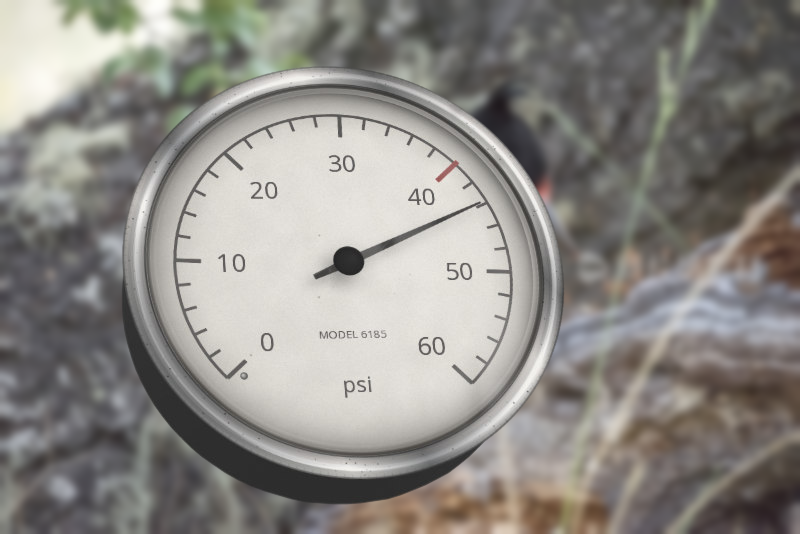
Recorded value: {"value": 44, "unit": "psi"}
